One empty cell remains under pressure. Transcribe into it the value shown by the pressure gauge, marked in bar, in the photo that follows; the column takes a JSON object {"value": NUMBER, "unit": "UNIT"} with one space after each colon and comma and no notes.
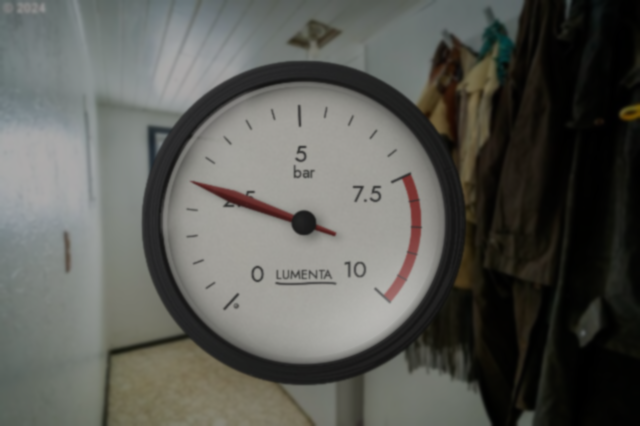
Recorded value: {"value": 2.5, "unit": "bar"}
